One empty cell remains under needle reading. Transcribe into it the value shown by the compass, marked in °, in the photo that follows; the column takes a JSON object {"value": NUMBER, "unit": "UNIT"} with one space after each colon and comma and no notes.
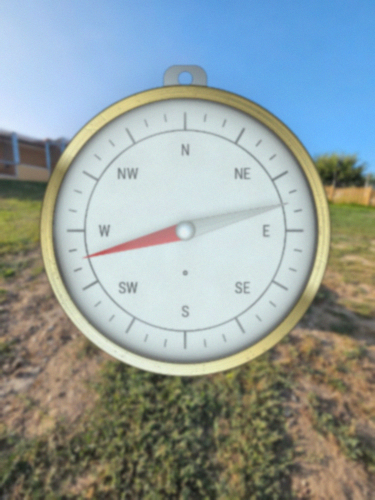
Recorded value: {"value": 255, "unit": "°"}
